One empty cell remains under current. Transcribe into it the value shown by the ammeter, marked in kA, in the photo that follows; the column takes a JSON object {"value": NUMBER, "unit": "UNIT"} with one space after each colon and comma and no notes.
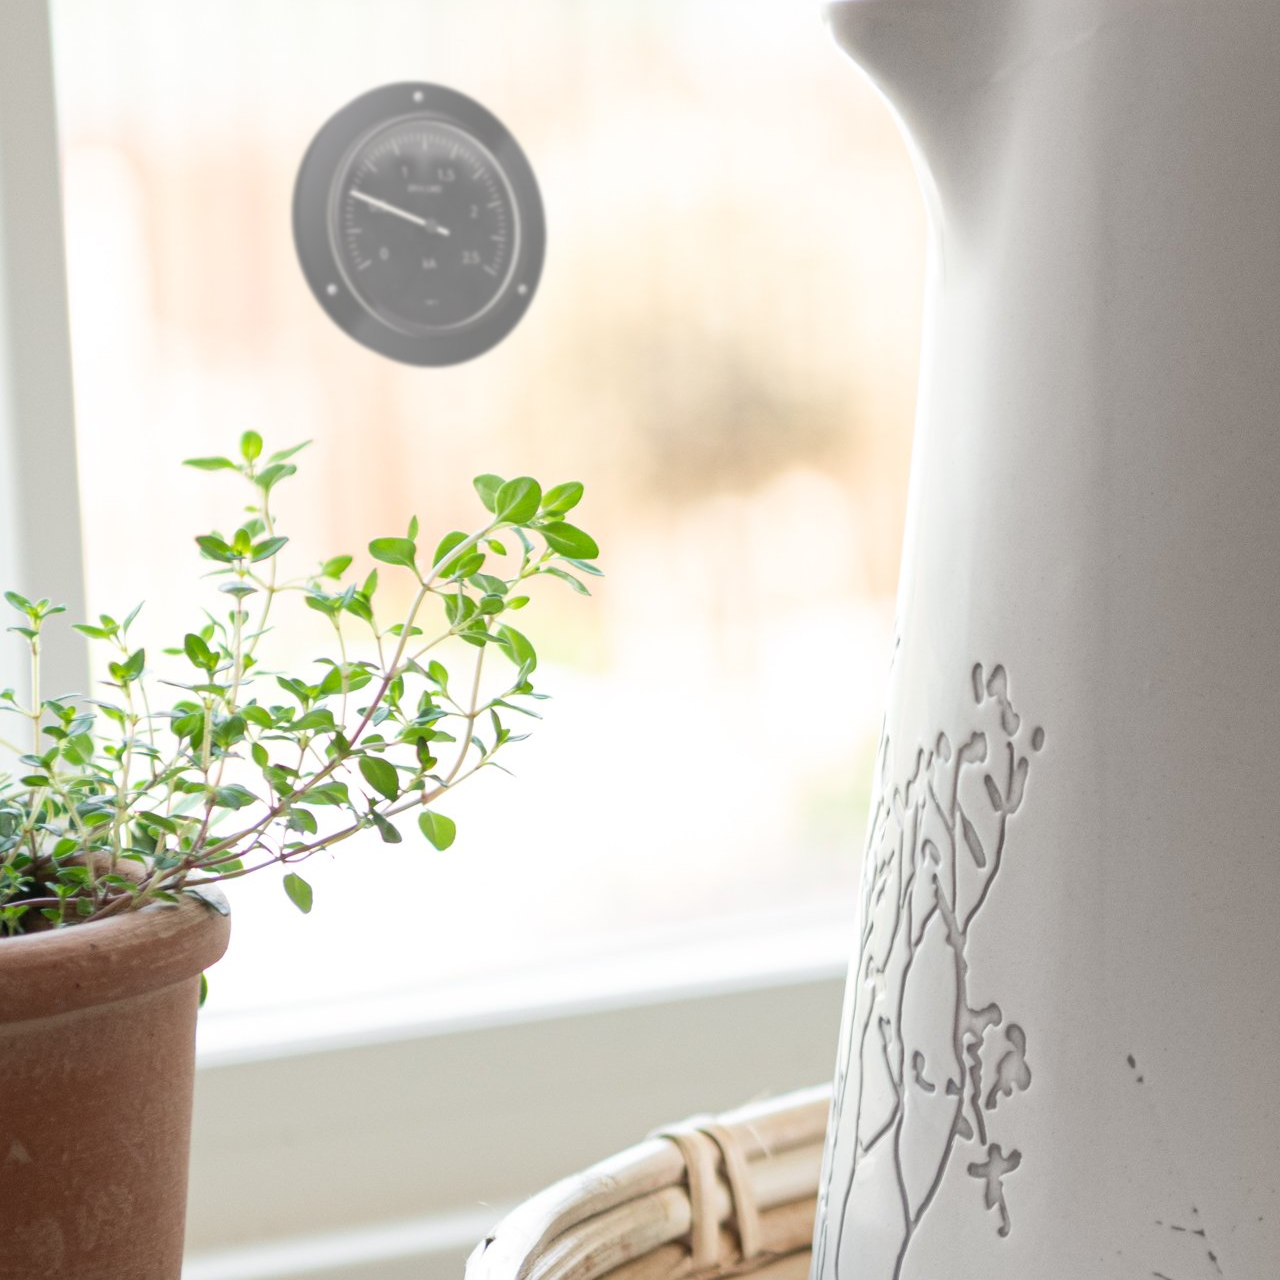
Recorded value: {"value": 0.5, "unit": "kA"}
